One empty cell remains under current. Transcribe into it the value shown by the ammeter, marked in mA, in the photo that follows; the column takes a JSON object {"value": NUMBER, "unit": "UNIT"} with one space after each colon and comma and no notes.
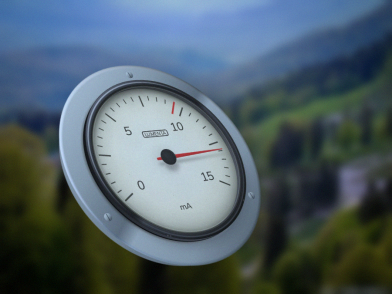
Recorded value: {"value": 13, "unit": "mA"}
